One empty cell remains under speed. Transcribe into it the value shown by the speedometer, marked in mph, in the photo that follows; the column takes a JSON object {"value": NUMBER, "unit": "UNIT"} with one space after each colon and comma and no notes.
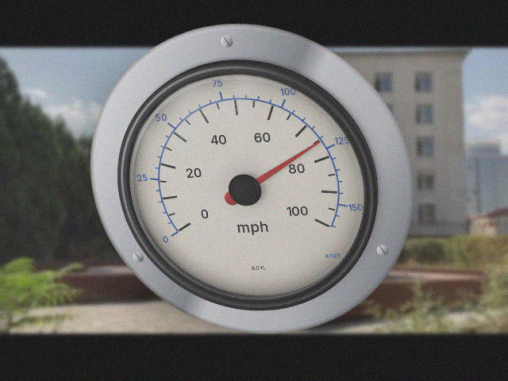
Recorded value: {"value": 75, "unit": "mph"}
